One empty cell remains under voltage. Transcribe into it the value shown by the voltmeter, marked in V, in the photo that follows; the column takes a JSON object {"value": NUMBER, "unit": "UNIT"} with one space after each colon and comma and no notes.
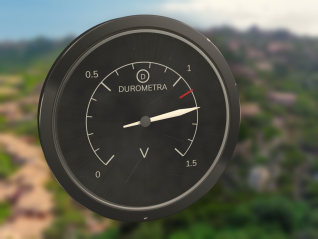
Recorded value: {"value": 1.2, "unit": "V"}
